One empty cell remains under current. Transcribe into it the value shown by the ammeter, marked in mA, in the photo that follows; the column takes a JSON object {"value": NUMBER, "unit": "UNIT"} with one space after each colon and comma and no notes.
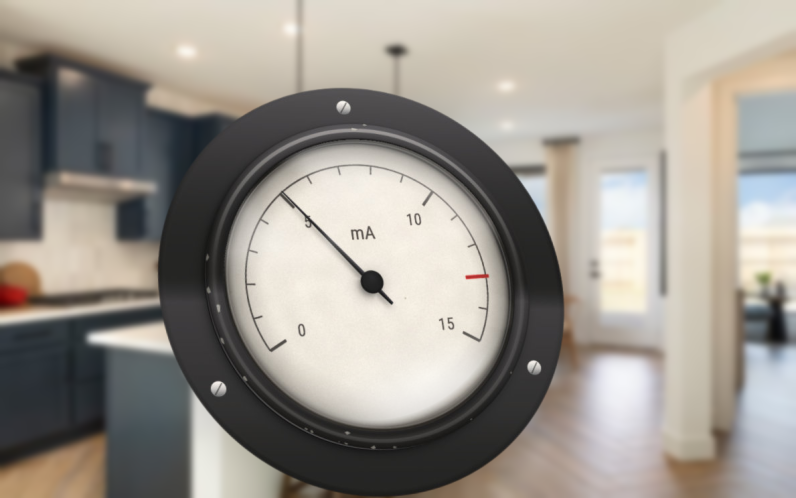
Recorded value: {"value": 5, "unit": "mA"}
